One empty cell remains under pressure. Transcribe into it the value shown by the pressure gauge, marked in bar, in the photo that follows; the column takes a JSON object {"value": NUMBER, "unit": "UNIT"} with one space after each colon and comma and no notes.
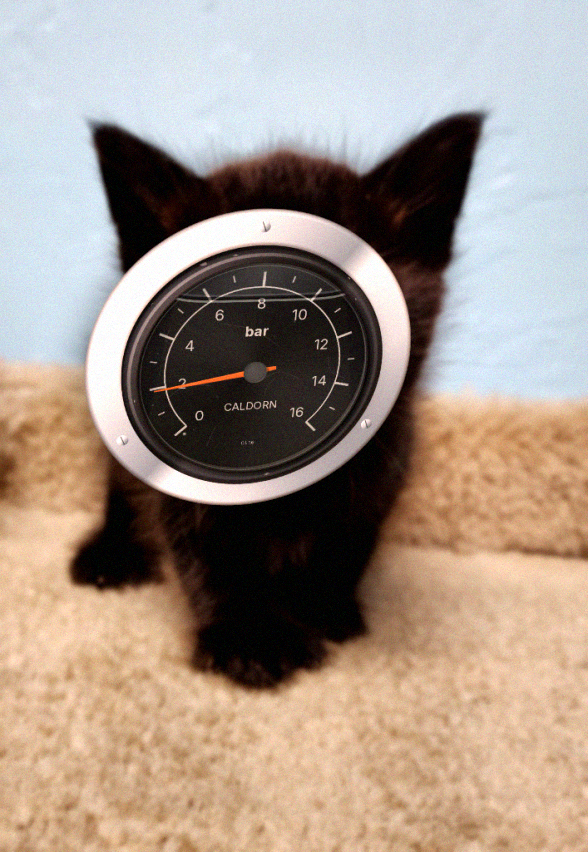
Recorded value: {"value": 2, "unit": "bar"}
